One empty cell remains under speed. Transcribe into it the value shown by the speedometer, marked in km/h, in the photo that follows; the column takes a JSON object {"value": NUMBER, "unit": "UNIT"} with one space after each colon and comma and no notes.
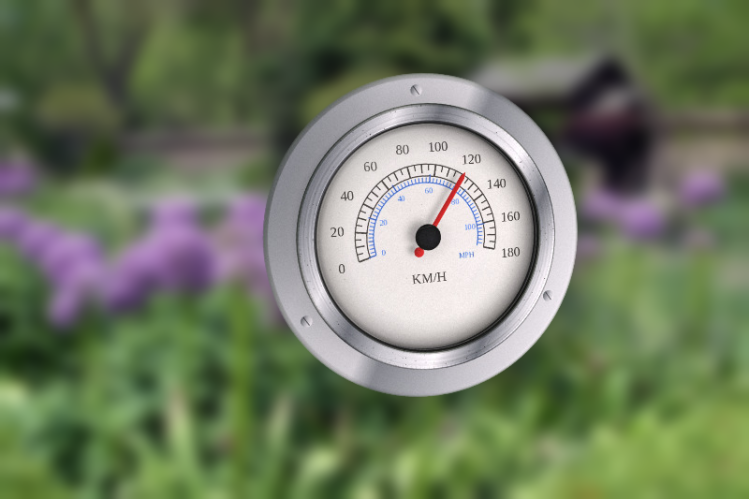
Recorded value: {"value": 120, "unit": "km/h"}
